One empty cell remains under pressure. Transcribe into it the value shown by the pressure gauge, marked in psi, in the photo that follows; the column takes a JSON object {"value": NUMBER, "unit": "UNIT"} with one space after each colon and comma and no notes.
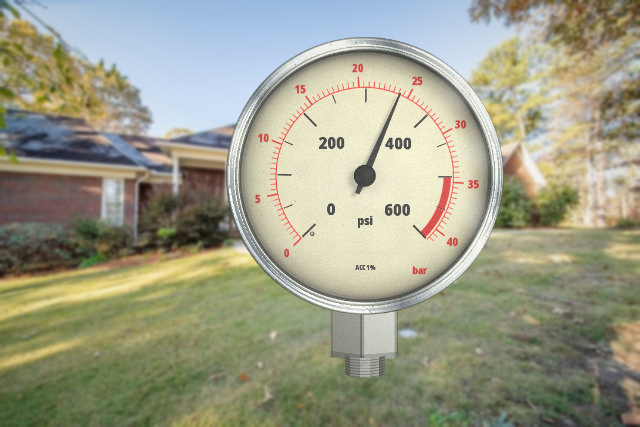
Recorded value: {"value": 350, "unit": "psi"}
